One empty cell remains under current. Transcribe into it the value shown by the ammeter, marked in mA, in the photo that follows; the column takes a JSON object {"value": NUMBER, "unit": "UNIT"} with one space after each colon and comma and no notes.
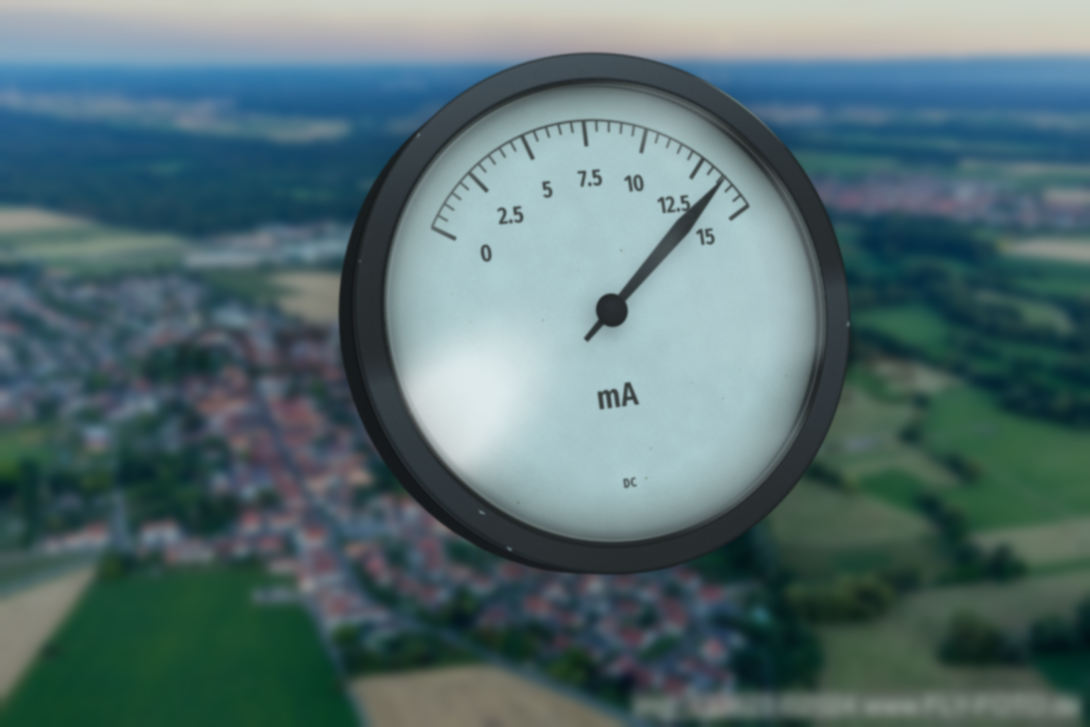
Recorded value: {"value": 13.5, "unit": "mA"}
